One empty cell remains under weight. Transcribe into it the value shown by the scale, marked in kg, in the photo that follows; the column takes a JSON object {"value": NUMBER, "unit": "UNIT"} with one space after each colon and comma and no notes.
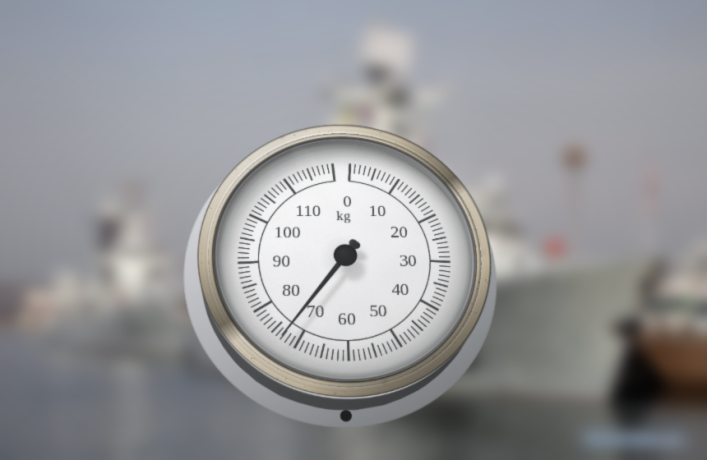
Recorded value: {"value": 73, "unit": "kg"}
